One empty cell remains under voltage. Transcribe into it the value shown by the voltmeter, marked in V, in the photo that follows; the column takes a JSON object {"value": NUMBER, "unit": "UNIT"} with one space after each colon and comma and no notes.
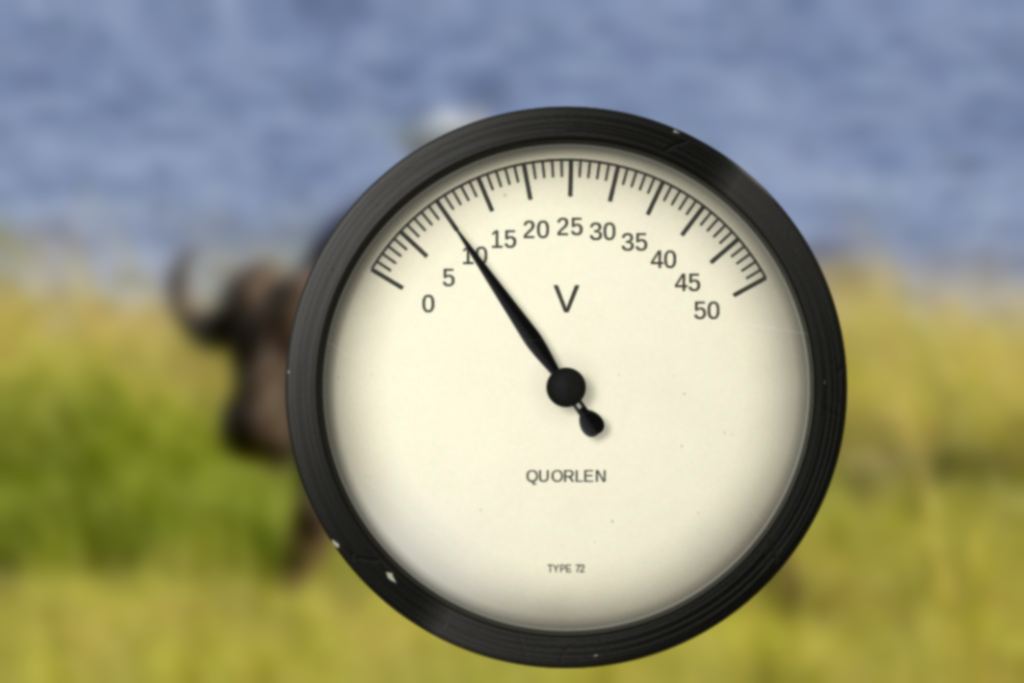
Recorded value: {"value": 10, "unit": "V"}
